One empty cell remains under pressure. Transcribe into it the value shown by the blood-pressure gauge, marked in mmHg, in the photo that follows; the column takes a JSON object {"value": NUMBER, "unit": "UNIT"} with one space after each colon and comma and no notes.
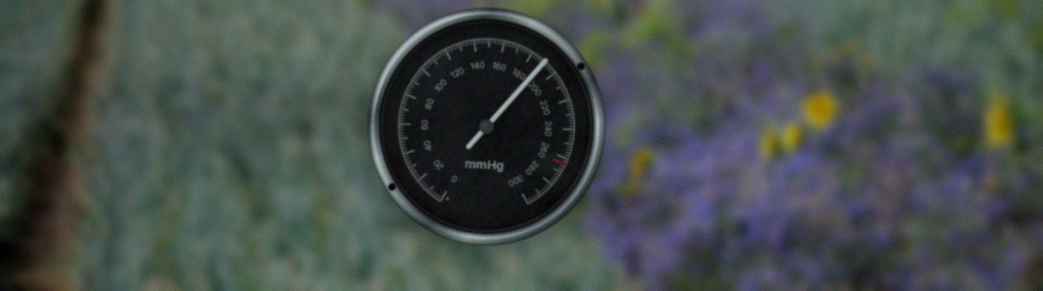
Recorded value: {"value": 190, "unit": "mmHg"}
